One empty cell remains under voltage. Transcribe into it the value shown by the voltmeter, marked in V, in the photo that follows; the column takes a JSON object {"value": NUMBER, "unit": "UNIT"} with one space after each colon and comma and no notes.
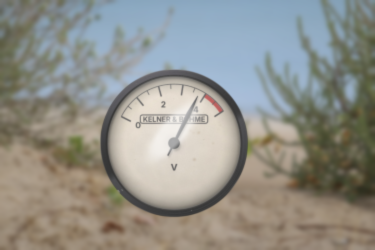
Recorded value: {"value": 3.75, "unit": "V"}
